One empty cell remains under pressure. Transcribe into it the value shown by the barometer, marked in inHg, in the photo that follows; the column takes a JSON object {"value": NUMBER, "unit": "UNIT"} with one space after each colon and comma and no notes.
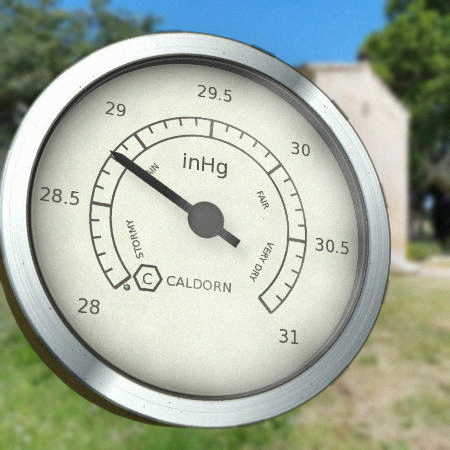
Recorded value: {"value": 28.8, "unit": "inHg"}
